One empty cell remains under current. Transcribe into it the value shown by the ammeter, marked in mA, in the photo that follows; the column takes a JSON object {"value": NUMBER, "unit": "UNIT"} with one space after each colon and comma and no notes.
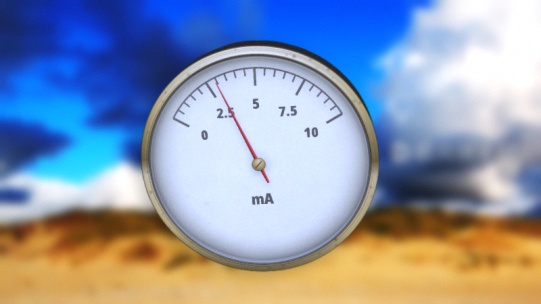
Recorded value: {"value": 3, "unit": "mA"}
